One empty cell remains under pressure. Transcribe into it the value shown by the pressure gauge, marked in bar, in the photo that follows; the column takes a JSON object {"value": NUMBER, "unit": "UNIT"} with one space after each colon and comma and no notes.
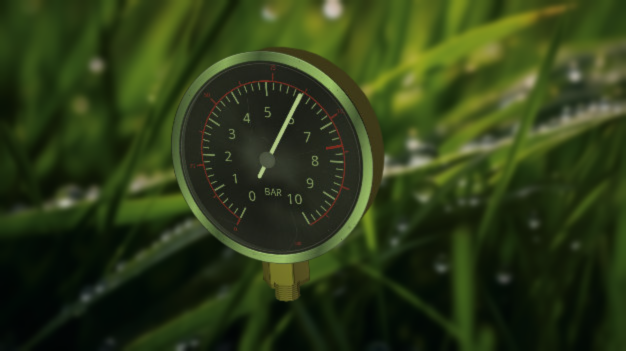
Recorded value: {"value": 6, "unit": "bar"}
